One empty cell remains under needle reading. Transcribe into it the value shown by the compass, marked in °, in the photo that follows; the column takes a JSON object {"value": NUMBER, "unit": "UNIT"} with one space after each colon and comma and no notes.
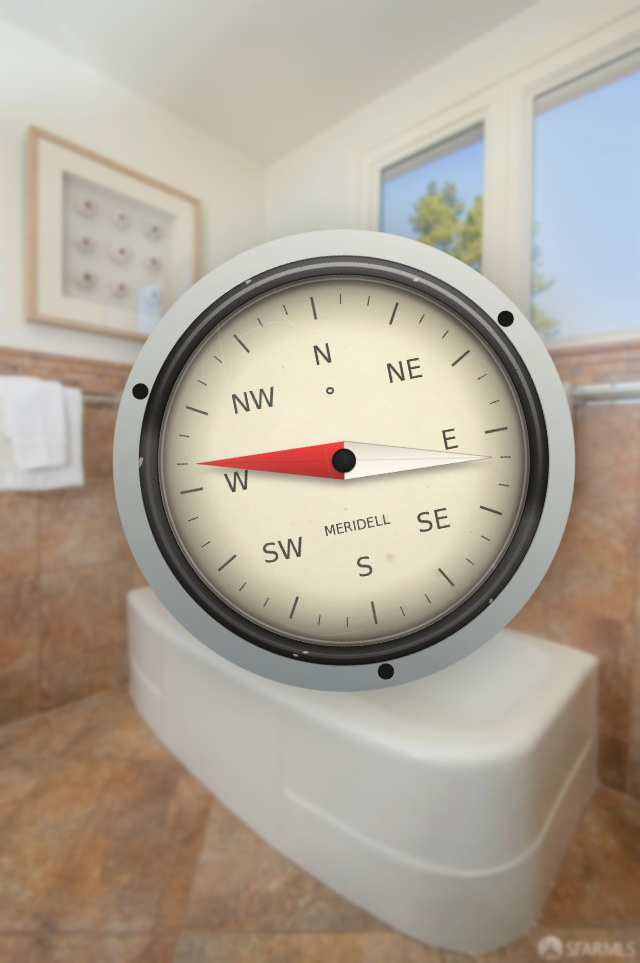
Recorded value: {"value": 280, "unit": "°"}
